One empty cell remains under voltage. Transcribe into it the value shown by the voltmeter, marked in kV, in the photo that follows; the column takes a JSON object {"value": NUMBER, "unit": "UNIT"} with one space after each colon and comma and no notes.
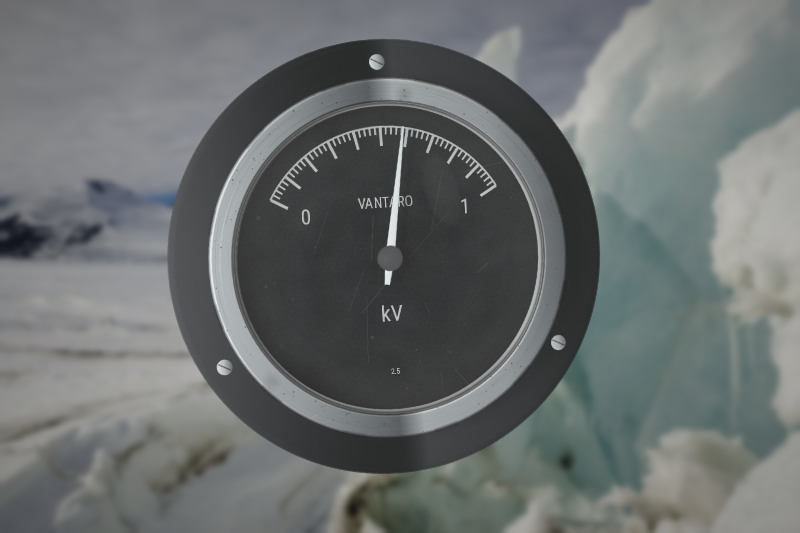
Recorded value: {"value": 0.58, "unit": "kV"}
